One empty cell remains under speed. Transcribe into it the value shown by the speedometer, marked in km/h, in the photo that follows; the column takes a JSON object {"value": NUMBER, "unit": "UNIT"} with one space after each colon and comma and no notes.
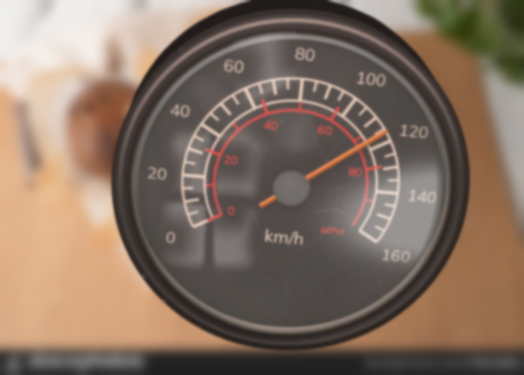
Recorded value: {"value": 115, "unit": "km/h"}
